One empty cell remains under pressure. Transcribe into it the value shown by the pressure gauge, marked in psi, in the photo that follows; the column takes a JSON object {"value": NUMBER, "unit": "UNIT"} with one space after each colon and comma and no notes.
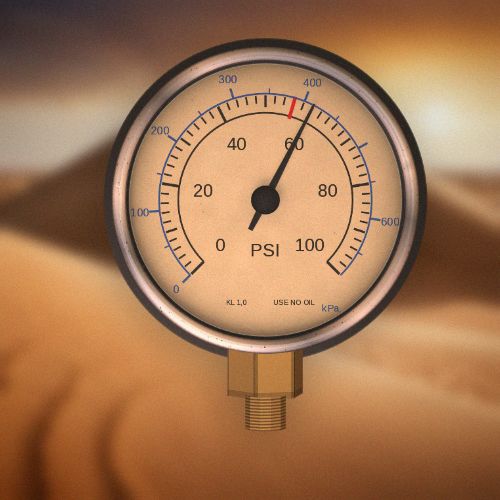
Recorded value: {"value": 60, "unit": "psi"}
